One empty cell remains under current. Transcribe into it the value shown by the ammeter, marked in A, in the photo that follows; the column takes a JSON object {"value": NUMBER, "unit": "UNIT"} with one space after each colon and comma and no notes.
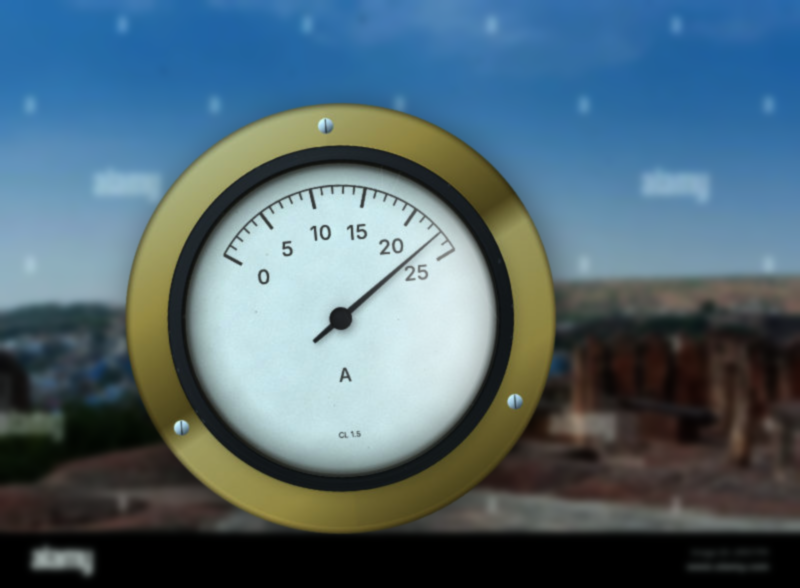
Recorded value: {"value": 23, "unit": "A"}
